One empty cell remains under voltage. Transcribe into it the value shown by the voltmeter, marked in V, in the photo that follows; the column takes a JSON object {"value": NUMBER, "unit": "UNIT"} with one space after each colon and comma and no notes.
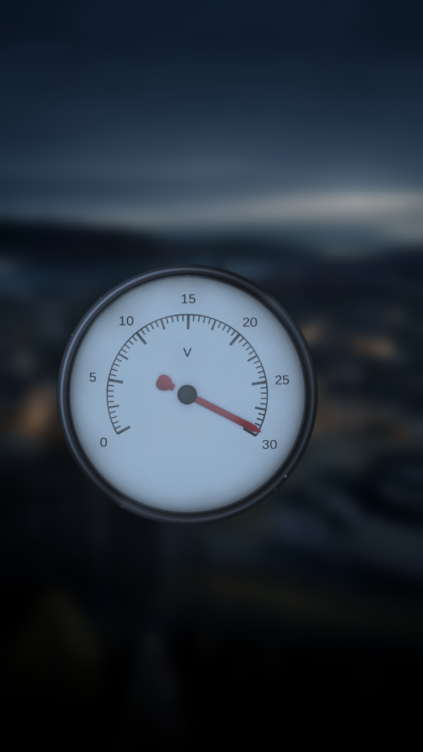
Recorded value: {"value": 29.5, "unit": "V"}
